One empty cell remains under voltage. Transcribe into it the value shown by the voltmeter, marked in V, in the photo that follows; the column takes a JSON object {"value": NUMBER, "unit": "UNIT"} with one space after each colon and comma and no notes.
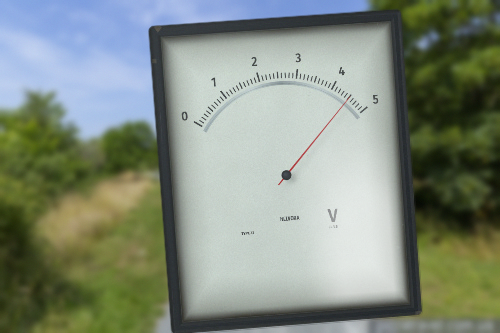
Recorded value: {"value": 4.5, "unit": "V"}
